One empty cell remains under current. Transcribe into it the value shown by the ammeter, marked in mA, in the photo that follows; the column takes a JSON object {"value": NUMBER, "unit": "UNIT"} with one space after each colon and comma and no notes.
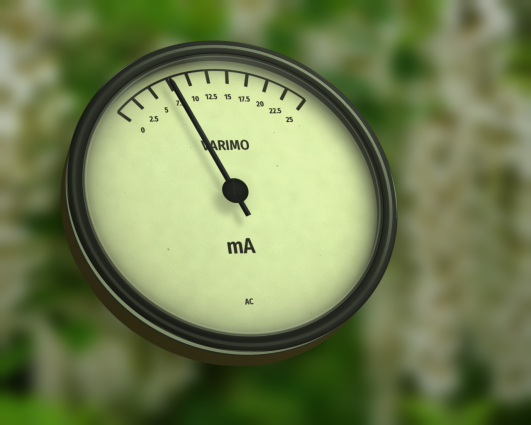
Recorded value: {"value": 7.5, "unit": "mA"}
